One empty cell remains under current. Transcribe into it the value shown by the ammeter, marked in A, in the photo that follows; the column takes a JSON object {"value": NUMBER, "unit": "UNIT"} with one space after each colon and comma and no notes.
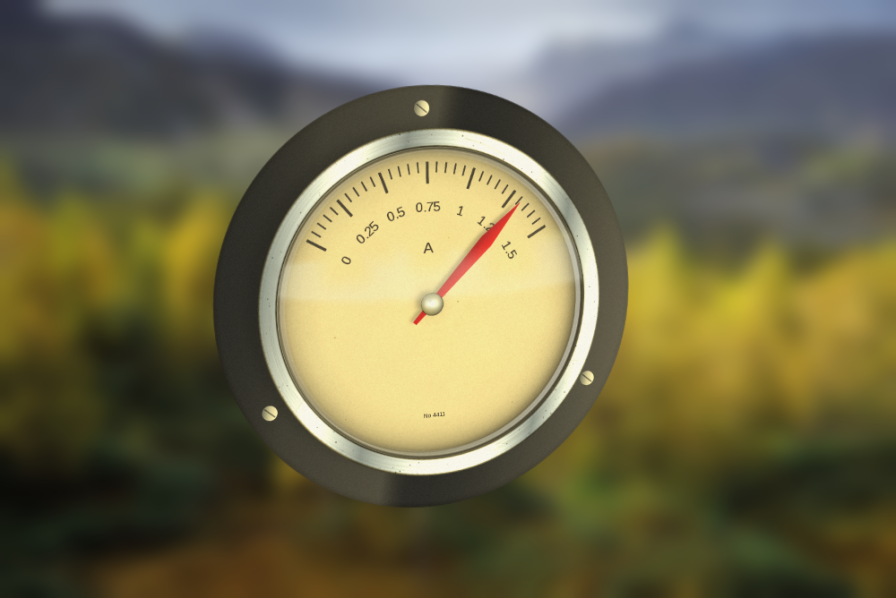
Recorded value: {"value": 1.3, "unit": "A"}
